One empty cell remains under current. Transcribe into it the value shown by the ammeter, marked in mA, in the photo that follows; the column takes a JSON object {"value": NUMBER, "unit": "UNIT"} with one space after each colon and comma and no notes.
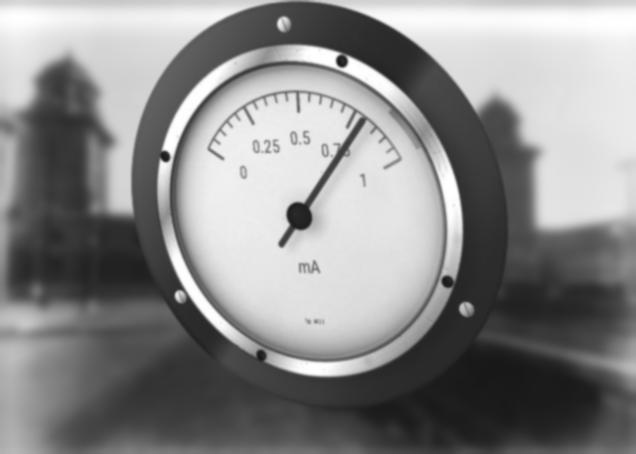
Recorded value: {"value": 0.8, "unit": "mA"}
